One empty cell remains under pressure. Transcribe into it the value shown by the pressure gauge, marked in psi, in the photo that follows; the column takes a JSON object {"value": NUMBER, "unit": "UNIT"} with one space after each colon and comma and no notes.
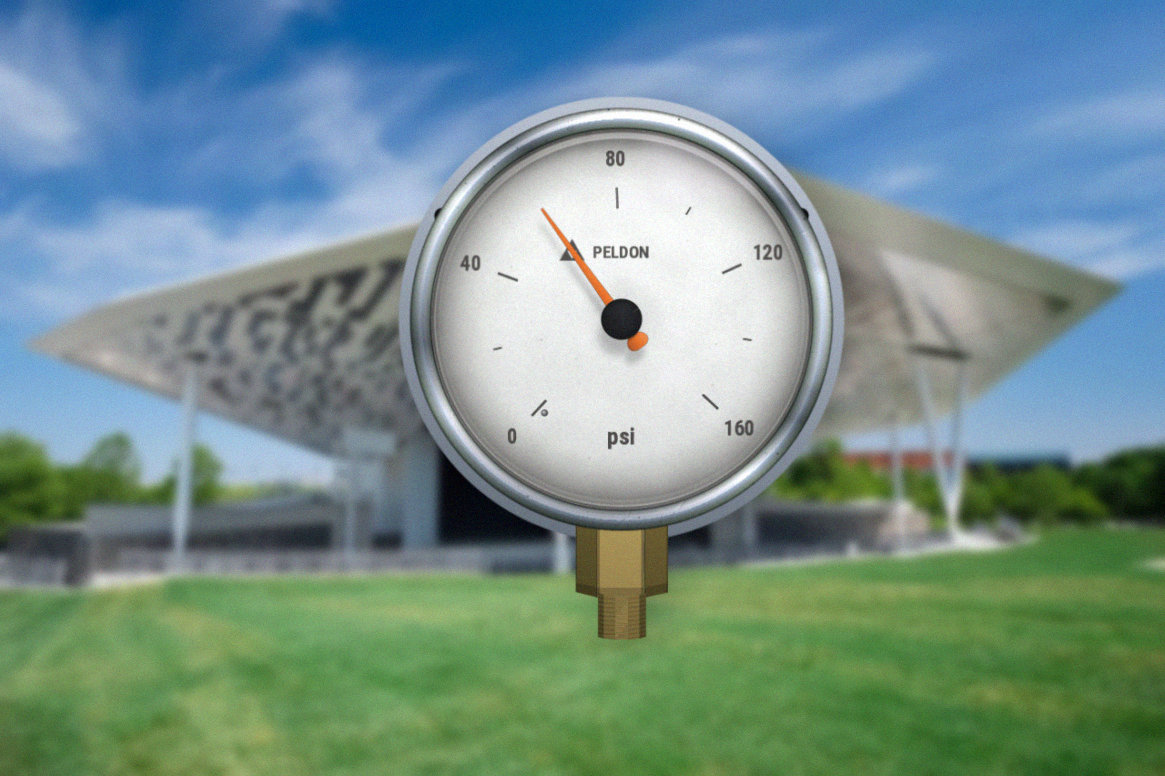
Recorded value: {"value": 60, "unit": "psi"}
